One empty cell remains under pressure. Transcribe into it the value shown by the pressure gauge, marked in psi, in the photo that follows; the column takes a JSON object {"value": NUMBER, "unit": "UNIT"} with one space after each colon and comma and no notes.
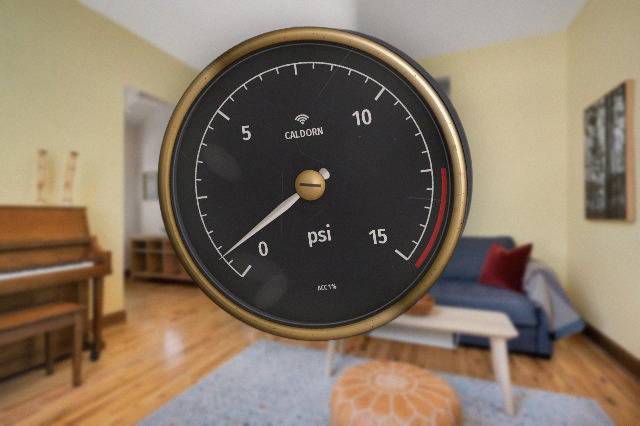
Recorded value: {"value": 0.75, "unit": "psi"}
